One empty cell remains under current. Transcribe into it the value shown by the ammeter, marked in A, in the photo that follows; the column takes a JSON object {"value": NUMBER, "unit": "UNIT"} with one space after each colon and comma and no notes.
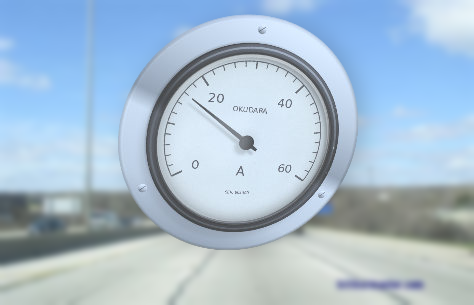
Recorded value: {"value": 16, "unit": "A"}
